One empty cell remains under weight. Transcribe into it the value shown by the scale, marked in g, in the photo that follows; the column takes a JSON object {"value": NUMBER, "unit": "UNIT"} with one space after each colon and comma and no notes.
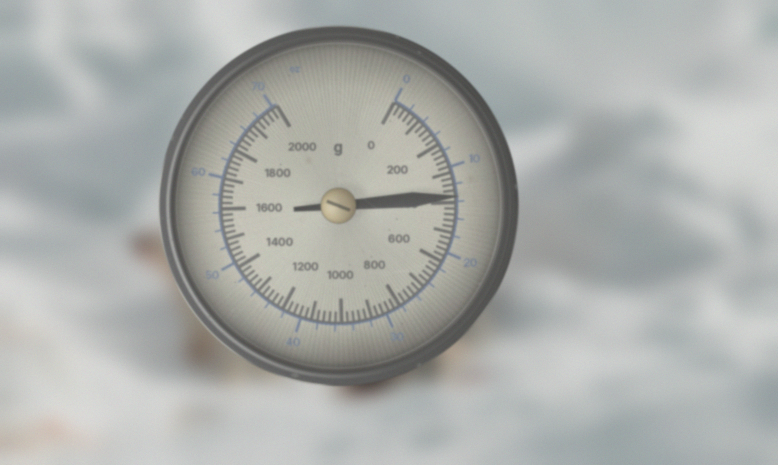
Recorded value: {"value": 380, "unit": "g"}
